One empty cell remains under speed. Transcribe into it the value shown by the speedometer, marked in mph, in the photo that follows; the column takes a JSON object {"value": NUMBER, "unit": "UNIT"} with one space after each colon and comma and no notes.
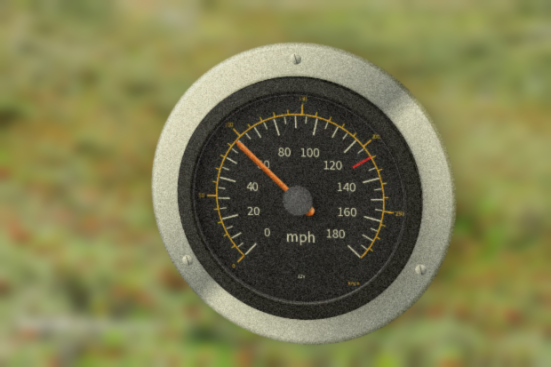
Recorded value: {"value": 60, "unit": "mph"}
